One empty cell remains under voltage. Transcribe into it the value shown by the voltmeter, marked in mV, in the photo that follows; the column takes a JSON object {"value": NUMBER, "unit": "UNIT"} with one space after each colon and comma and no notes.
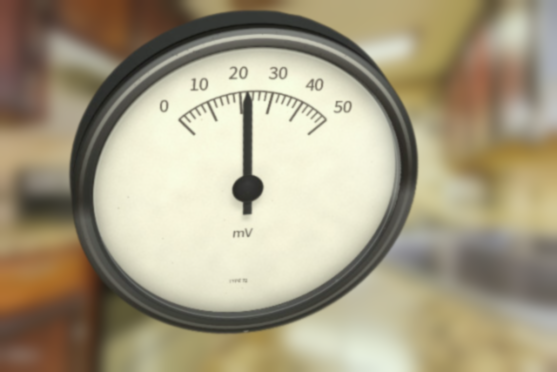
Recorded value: {"value": 22, "unit": "mV"}
